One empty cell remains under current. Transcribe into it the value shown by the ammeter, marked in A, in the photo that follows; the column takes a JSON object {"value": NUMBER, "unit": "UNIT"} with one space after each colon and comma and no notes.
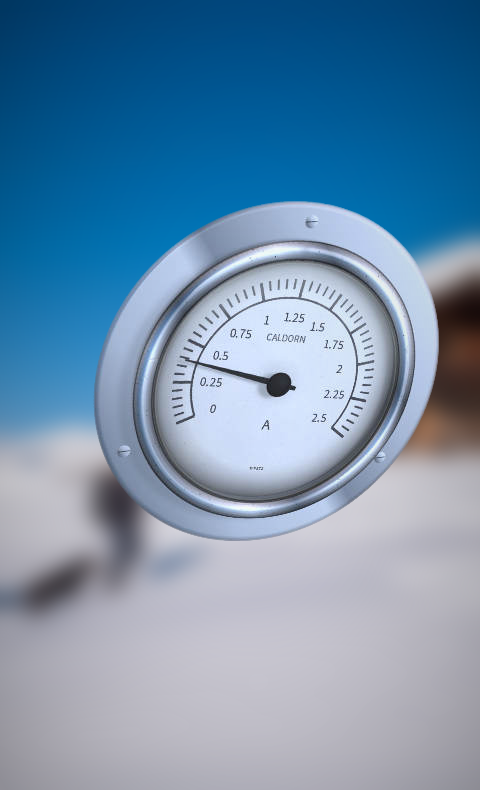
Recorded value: {"value": 0.4, "unit": "A"}
